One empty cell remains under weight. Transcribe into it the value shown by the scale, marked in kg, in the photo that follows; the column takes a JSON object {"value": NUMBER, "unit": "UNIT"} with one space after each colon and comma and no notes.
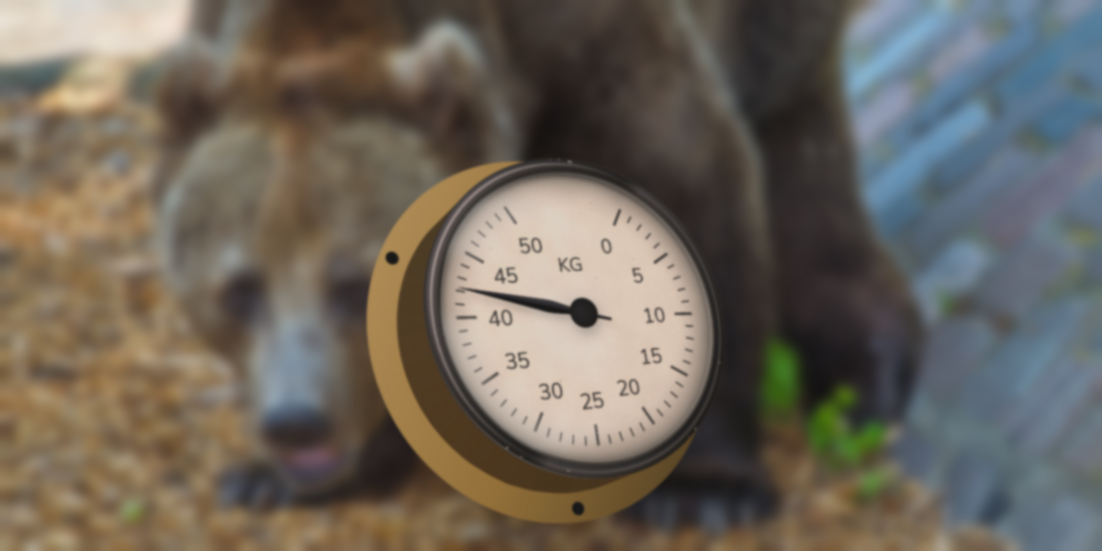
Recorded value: {"value": 42, "unit": "kg"}
